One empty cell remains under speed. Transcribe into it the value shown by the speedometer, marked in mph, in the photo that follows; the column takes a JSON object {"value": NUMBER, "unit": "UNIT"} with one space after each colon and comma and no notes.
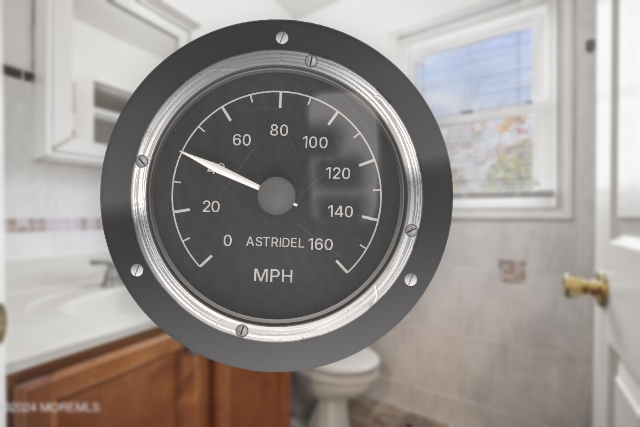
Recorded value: {"value": 40, "unit": "mph"}
